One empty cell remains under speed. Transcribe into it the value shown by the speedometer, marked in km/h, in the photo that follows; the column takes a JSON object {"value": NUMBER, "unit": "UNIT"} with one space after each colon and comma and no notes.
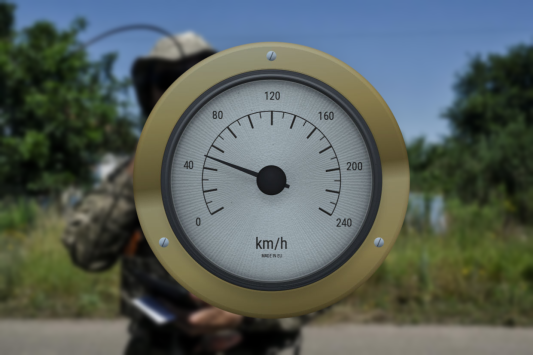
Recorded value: {"value": 50, "unit": "km/h"}
